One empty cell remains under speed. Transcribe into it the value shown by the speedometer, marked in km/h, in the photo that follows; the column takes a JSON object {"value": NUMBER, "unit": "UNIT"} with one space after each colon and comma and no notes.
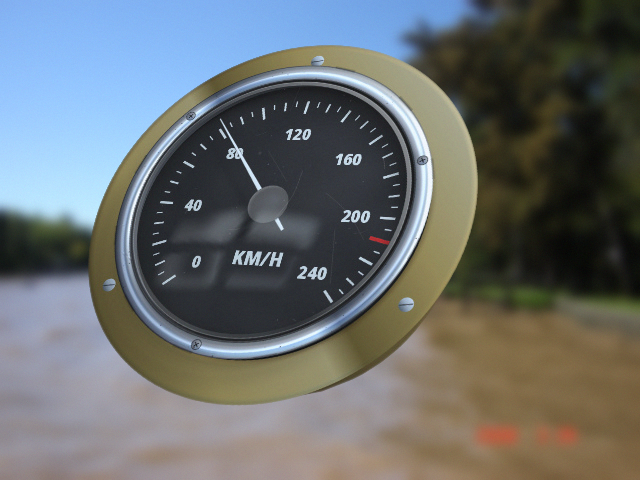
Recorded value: {"value": 82.5, "unit": "km/h"}
